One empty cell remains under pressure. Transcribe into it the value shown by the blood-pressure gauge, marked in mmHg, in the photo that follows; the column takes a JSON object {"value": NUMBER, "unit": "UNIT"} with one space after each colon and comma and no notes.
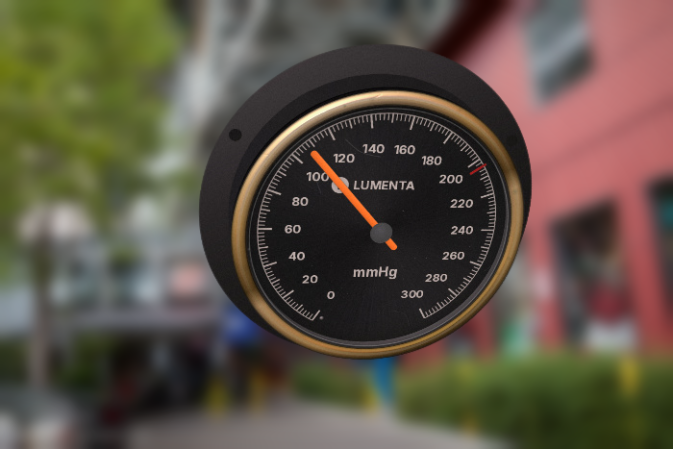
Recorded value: {"value": 108, "unit": "mmHg"}
